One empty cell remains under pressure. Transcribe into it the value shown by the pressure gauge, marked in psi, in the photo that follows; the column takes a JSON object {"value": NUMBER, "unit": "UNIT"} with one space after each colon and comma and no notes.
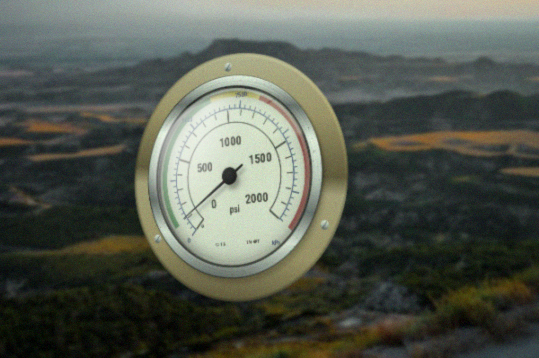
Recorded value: {"value": 100, "unit": "psi"}
